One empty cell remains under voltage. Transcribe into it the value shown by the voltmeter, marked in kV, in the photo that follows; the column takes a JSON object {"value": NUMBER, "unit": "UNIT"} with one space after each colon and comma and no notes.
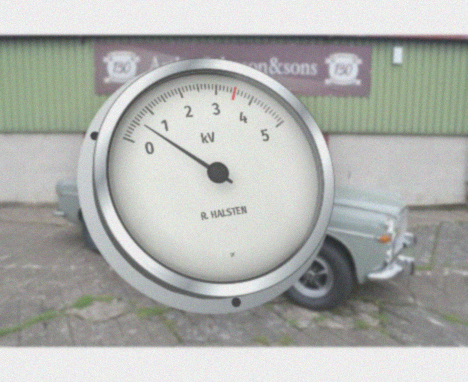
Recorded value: {"value": 0.5, "unit": "kV"}
